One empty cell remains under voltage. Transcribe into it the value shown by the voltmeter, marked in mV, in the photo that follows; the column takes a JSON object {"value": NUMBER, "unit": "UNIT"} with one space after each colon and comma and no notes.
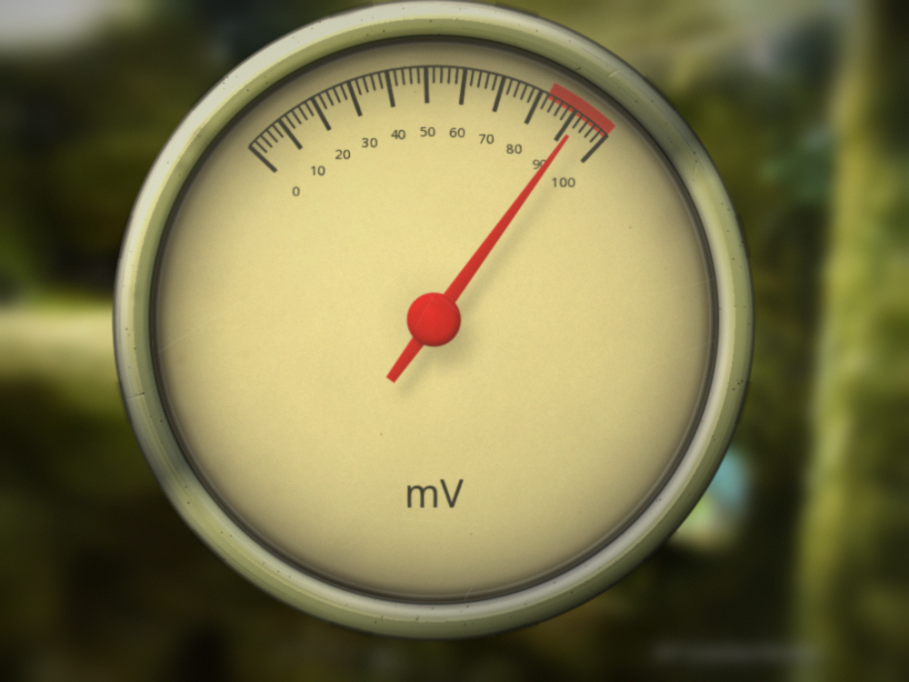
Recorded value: {"value": 92, "unit": "mV"}
